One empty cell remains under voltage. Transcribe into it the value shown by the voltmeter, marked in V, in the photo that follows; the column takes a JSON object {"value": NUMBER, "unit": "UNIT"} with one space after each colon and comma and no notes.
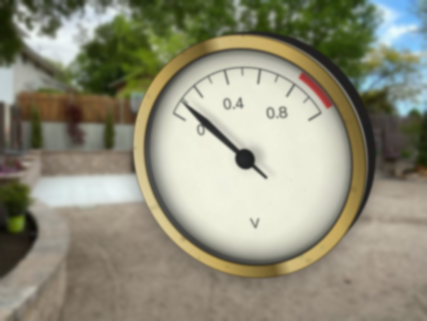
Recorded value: {"value": 0.1, "unit": "V"}
